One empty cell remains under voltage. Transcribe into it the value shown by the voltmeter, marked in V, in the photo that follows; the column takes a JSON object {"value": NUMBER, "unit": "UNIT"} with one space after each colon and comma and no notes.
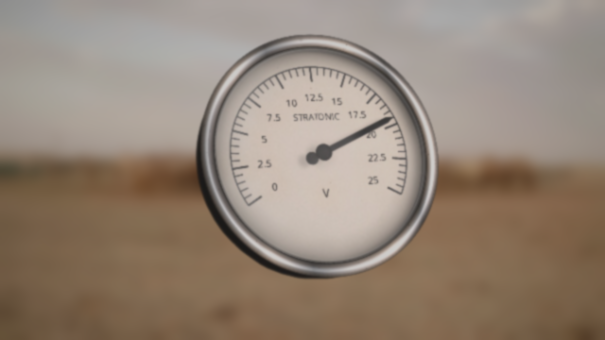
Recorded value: {"value": 19.5, "unit": "V"}
